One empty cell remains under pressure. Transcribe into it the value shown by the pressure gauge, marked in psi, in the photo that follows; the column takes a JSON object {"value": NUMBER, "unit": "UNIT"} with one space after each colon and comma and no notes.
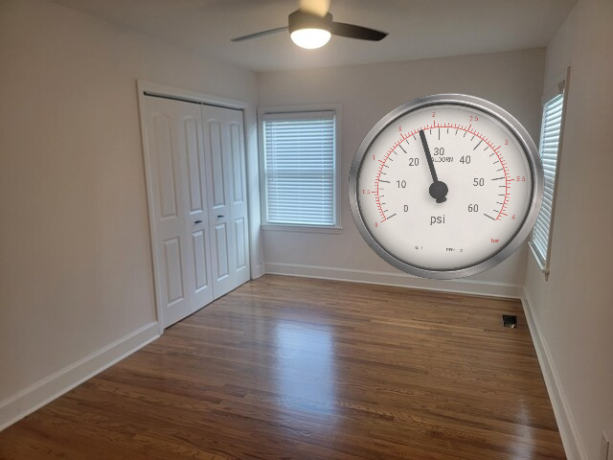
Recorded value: {"value": 26, "unit": "psi"}
